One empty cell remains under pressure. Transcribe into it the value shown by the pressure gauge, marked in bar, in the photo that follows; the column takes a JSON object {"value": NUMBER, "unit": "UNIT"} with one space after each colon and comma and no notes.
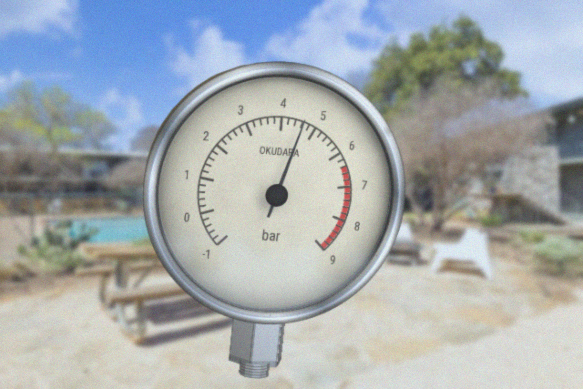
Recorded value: {"value": 4.6, "unit": "bar"}
